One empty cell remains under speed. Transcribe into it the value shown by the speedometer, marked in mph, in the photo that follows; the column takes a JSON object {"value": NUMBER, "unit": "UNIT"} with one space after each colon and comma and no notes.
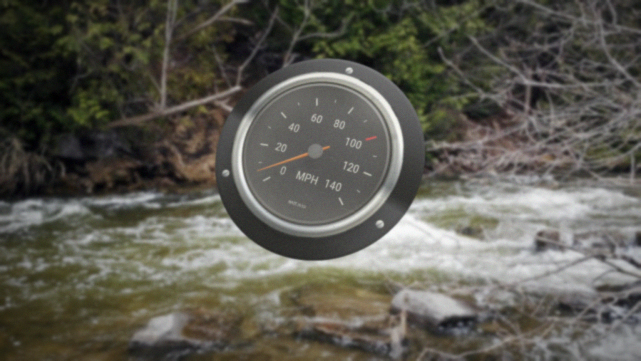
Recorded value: {"value": 5, "unit": "mph"}
